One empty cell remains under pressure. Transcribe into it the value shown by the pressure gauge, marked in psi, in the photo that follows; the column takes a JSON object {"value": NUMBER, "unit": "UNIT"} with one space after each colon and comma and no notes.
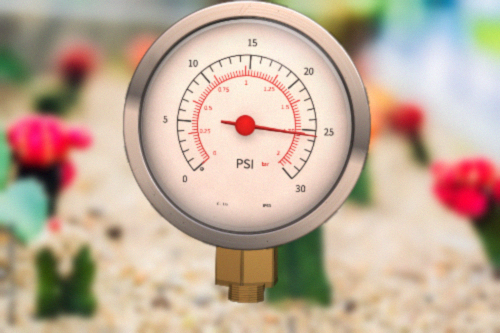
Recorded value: {"value": 25.5, "unit": "psi"}
